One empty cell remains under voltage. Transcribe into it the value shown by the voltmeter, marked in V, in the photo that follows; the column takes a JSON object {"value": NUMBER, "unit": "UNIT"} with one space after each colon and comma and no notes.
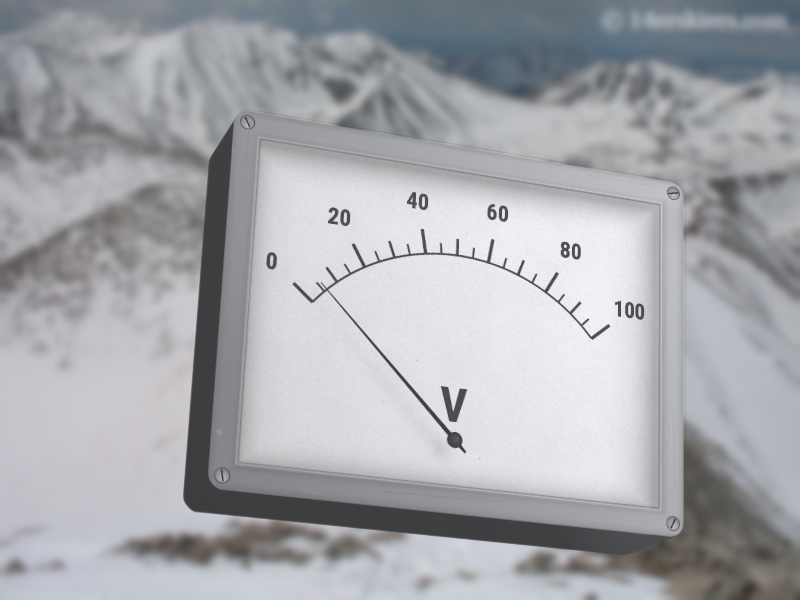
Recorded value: {"value": 5, "unit": "V"}
